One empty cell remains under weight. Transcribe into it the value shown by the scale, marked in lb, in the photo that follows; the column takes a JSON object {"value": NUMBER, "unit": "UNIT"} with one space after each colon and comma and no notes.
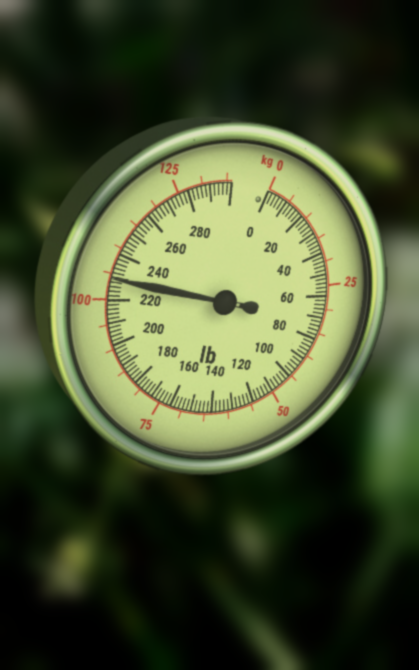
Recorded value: {"value": 230, "unit": "lb"}
